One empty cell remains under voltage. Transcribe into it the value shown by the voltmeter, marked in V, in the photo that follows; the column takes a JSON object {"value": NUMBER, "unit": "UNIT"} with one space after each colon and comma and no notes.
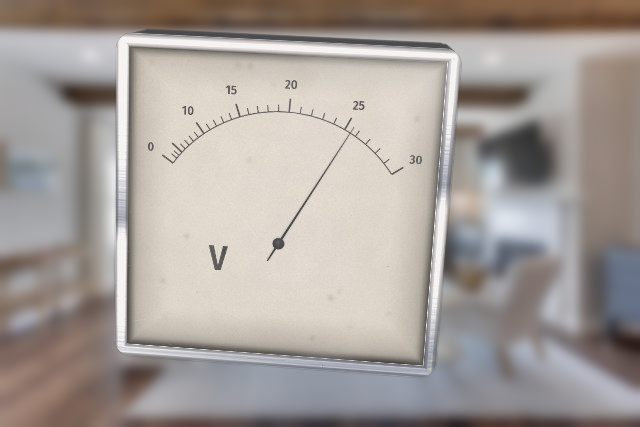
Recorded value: {"value": 25.5, "unit": "V"}
